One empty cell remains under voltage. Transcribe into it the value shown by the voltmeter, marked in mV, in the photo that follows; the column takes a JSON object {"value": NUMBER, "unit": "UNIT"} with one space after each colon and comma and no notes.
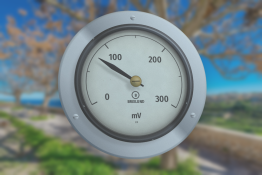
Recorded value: {"value": 75, "unit": "mV"}
